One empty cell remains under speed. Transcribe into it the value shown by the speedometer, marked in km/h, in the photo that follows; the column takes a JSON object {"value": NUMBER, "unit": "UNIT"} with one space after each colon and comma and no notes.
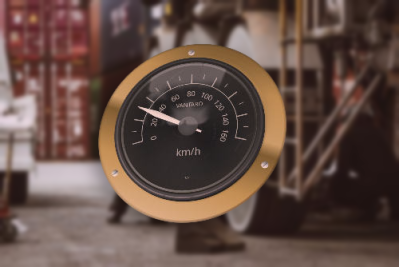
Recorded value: {"value": 30, "unit": "km/h"}
